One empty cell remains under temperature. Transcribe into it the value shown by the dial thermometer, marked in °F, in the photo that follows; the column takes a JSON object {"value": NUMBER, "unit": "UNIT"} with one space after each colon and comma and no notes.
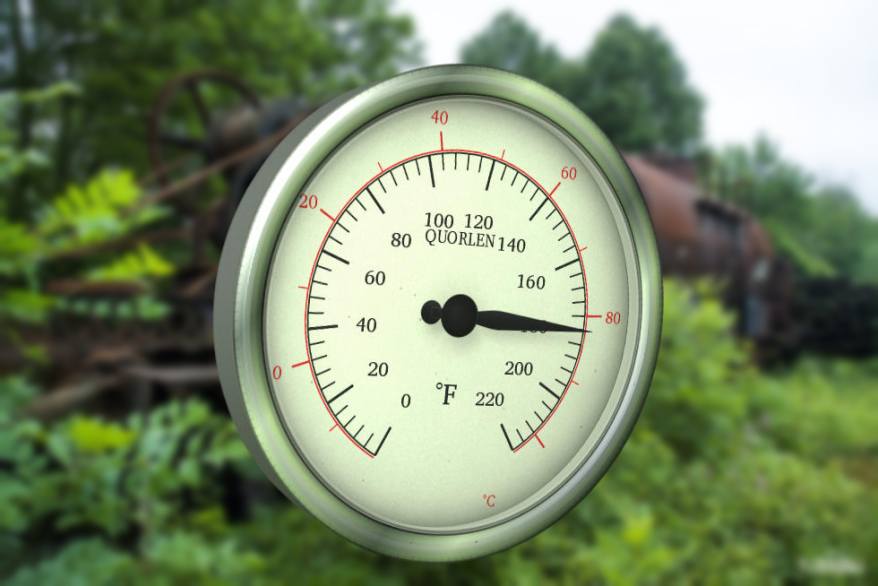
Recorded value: {"value": 180, "unit": "°F"}
